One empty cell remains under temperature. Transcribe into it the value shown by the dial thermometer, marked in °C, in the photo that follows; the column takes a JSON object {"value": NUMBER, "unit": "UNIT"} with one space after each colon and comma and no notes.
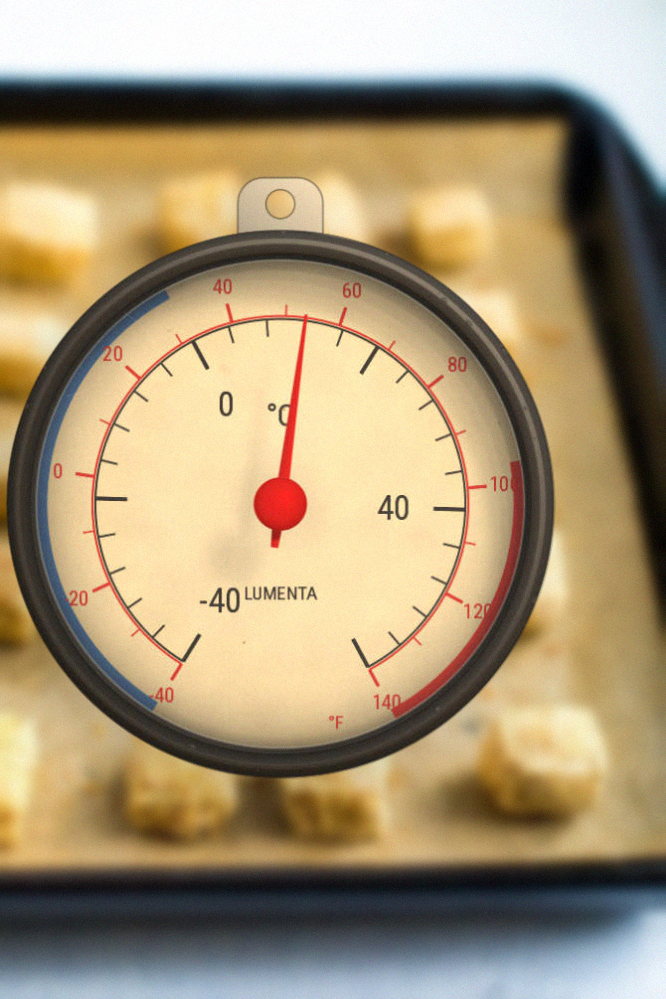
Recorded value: {"value": 12, "unit": "°C"}
